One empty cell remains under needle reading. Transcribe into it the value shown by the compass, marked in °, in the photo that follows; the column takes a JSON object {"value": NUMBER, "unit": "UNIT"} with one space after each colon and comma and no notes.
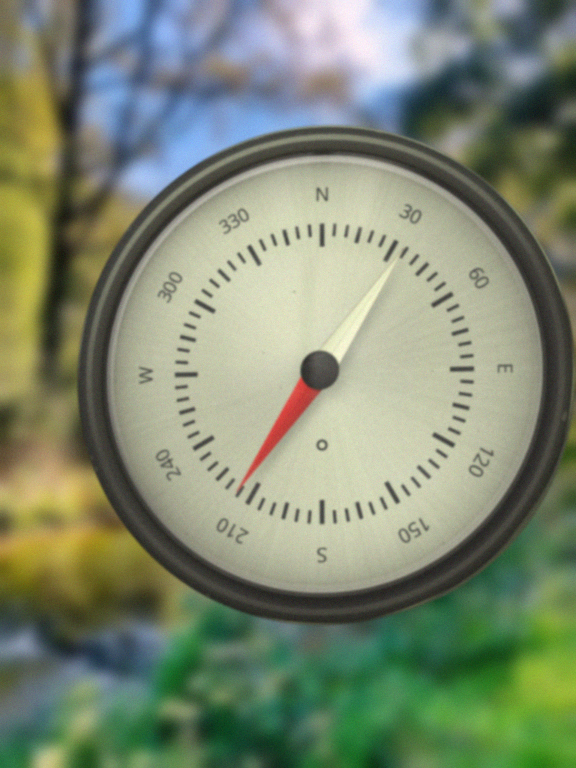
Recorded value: {"value": 215, "unit": "°"}
